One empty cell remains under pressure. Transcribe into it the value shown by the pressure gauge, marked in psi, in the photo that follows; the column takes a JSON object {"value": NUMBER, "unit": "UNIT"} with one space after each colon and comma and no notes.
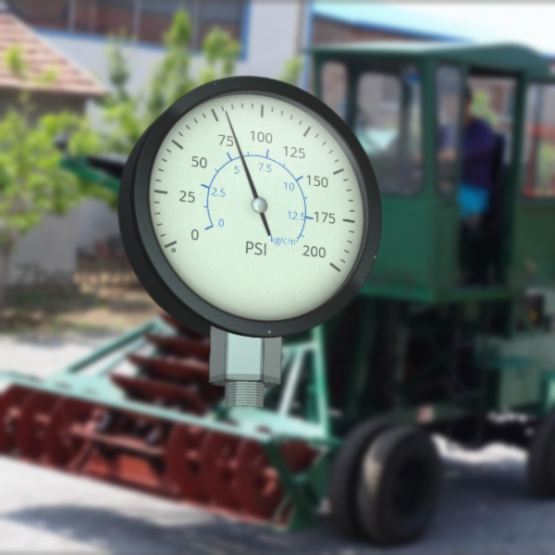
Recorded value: {"value": 80, "unit": "psi"}
